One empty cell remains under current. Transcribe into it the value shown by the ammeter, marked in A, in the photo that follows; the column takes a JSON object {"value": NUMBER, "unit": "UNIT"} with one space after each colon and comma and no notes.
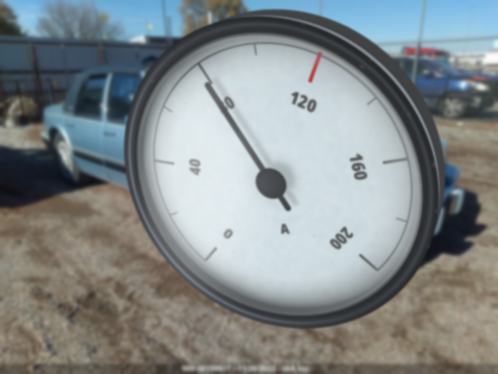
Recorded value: {"value": 80, "unit": "A"}
